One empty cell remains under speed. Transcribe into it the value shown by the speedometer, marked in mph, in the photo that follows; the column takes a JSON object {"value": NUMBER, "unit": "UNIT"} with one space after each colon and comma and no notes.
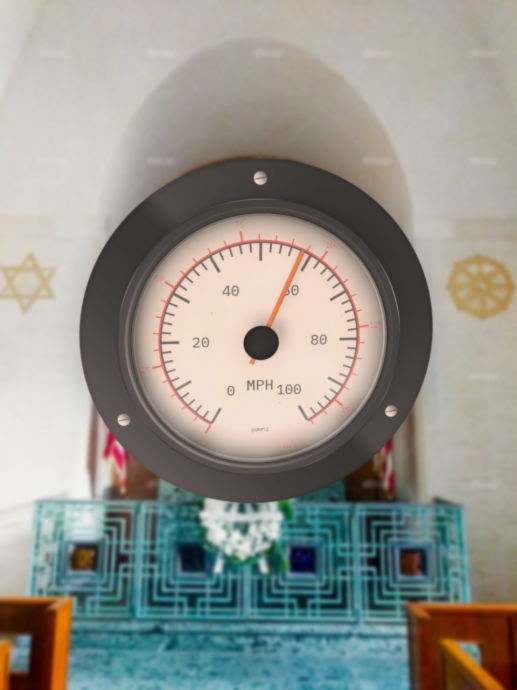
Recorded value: {"value": 58, "unit": "mph"}
